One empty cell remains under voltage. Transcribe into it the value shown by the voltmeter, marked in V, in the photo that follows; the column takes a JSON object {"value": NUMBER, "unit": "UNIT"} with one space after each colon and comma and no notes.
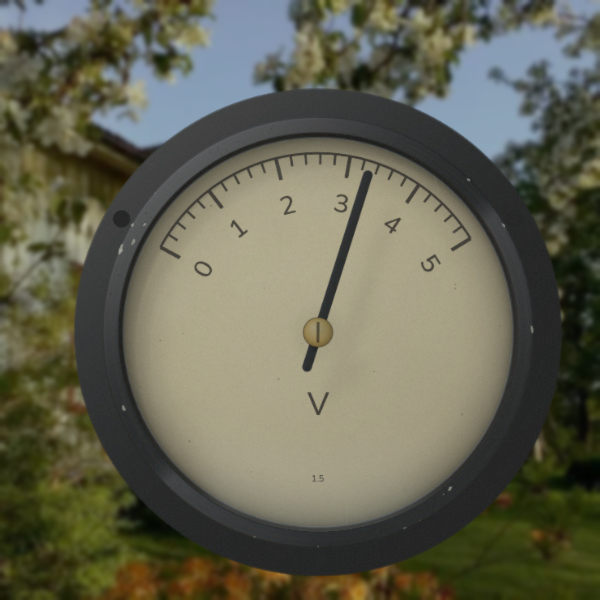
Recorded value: {"value": 3.3, "unit": "V"}
